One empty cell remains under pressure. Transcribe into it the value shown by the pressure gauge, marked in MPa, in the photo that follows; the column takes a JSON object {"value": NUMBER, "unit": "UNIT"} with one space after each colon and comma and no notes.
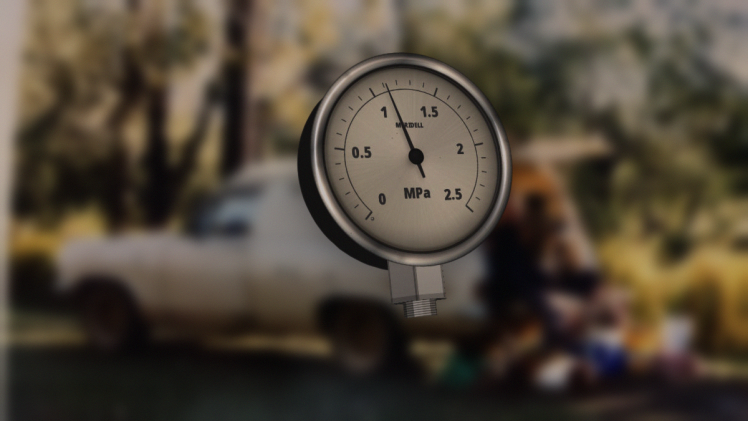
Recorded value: {"value": 1.1, "unit": "MPa"}
